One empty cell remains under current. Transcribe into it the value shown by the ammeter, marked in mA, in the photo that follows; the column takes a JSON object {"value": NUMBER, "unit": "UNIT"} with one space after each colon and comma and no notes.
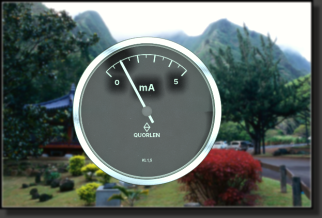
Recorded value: {"value": 1, "unit": "mA"}
